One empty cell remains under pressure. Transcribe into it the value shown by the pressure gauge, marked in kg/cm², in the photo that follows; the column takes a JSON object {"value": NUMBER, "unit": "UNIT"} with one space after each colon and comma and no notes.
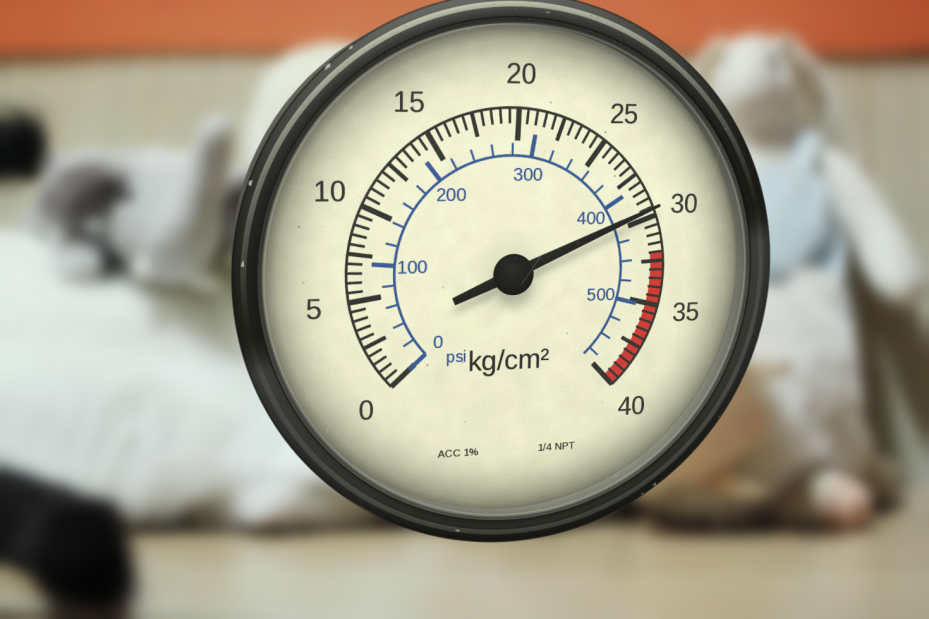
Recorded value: {"value": 29.5, "unit": "kg/cm²"}
